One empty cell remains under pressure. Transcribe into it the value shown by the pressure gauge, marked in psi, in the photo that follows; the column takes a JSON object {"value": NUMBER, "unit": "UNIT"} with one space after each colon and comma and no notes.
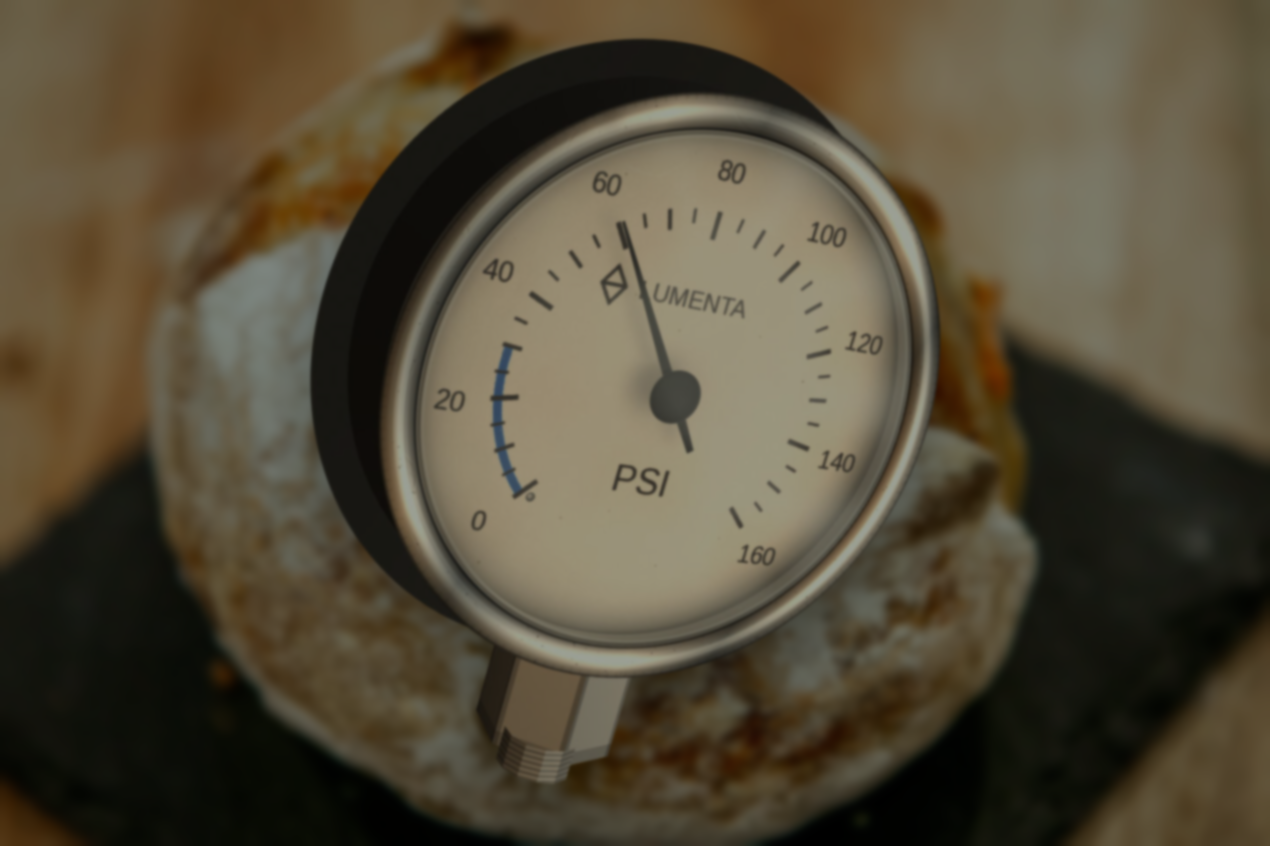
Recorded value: {"value": 60, "unit": "psi"}
